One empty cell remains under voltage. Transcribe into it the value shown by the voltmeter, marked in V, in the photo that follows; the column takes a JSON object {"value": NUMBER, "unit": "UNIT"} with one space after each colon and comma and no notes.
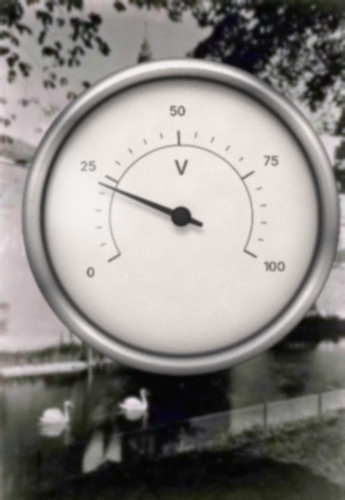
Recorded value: {"value": 22.5, "unit": "V"}
